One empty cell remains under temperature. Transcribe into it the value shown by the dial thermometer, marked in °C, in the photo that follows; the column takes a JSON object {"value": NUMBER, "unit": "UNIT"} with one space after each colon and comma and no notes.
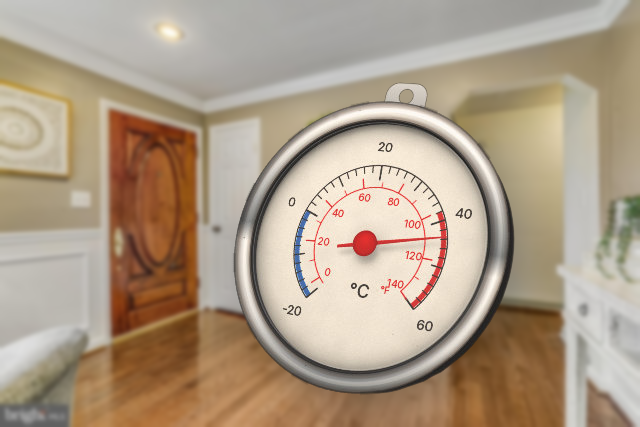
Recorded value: {"value": 44, "unit": "°C"}
